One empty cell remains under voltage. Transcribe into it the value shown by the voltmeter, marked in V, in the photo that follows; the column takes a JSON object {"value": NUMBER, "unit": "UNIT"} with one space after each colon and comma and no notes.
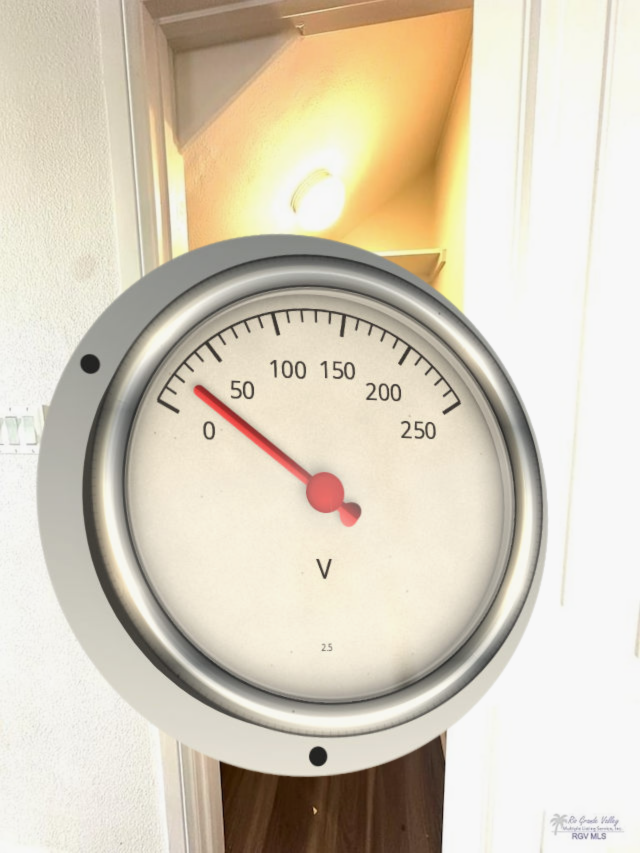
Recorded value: {"value": 20, "unit": "V"}
